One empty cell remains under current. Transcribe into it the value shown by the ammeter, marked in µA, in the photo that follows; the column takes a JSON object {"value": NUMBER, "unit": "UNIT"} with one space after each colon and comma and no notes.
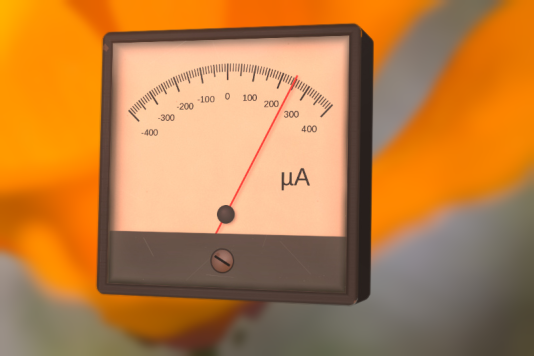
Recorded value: {"value": 250, "unit": "µA"}
